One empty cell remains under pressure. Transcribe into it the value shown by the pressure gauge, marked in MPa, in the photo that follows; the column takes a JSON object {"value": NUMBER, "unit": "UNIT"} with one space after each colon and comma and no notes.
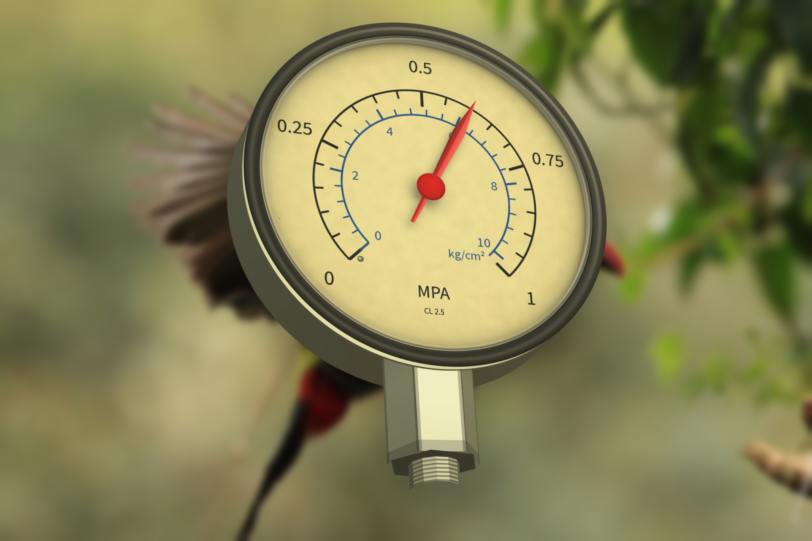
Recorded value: {"value": 0.6, "unit": "MPa"}
